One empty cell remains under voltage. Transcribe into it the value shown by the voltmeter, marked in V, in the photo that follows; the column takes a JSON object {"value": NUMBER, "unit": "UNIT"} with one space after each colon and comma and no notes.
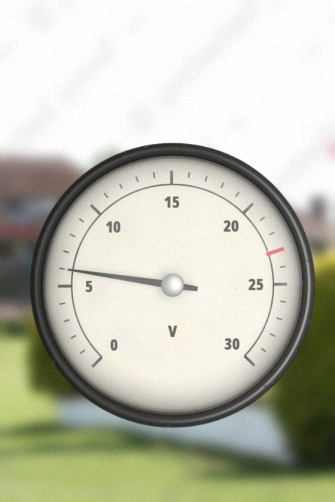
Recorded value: {"value": 6, "unit": "V"}
